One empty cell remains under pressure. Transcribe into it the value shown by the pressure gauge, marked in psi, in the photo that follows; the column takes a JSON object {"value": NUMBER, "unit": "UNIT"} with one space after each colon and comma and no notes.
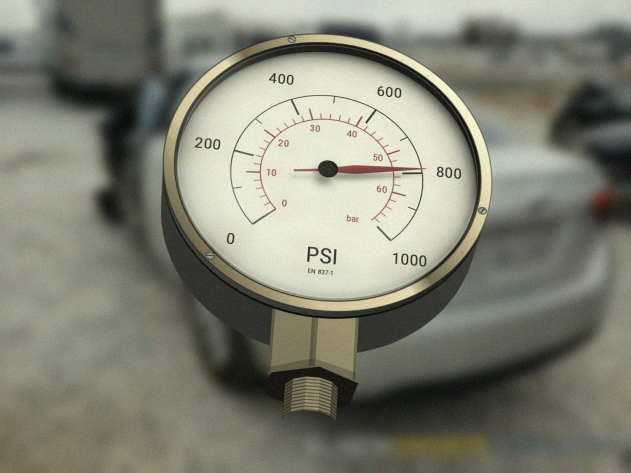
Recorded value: {"value": 800, "unit": "psi"}
